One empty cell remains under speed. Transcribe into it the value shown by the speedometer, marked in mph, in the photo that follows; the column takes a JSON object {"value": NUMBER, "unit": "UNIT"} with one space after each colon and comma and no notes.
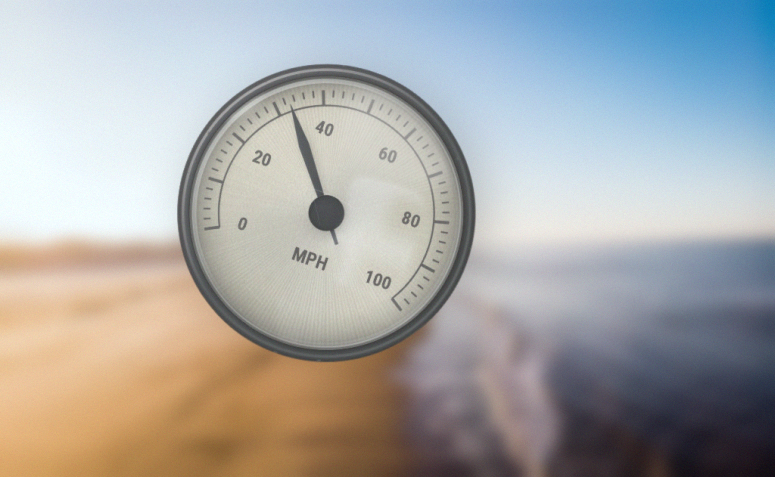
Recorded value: {"value": 33, "unit": "mph"}
